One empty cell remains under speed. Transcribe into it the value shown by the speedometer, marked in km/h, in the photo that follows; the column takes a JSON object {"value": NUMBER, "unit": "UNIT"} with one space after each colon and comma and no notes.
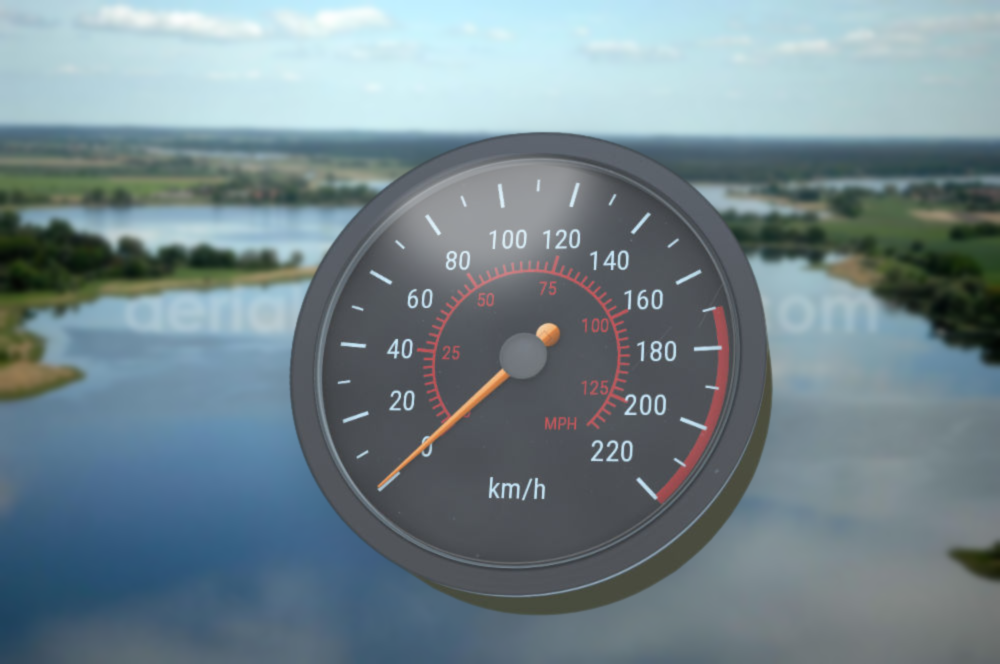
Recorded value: {"value": 0, "unit": "km/h"}
